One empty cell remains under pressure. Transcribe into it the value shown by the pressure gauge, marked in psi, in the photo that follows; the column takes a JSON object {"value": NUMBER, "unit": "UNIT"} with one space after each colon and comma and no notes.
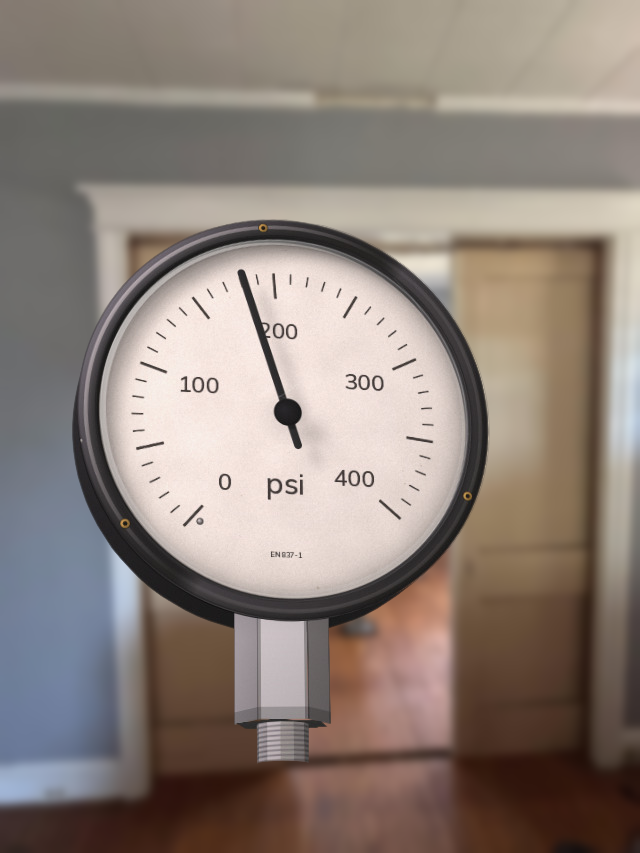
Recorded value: {"value": 180, "unit": "psi"}
